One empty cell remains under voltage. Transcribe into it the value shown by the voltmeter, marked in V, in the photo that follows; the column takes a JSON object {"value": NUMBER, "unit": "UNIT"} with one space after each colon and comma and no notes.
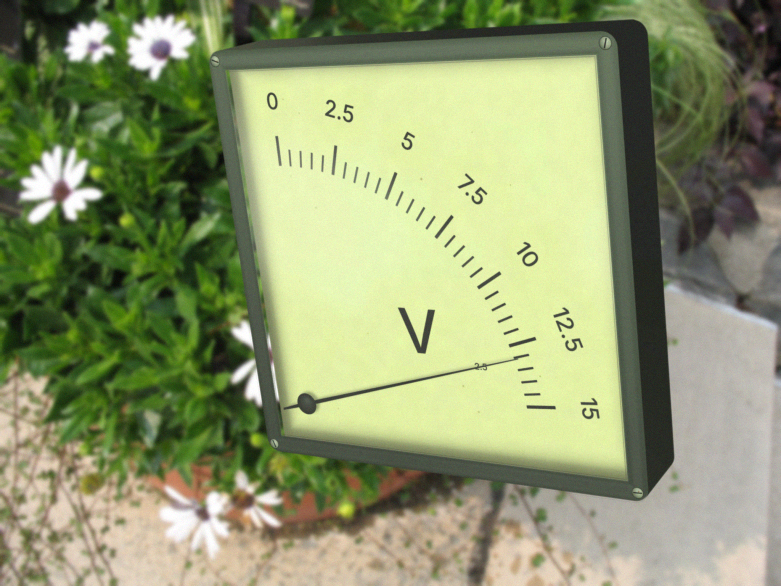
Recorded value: {"value": 13, "unit": "V"}
